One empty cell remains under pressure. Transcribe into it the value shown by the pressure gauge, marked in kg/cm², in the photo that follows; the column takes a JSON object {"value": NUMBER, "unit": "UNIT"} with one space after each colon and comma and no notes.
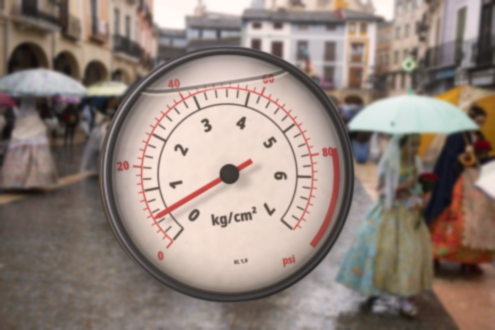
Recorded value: {"value": 0.5, "unit": "kg/cm²"}
